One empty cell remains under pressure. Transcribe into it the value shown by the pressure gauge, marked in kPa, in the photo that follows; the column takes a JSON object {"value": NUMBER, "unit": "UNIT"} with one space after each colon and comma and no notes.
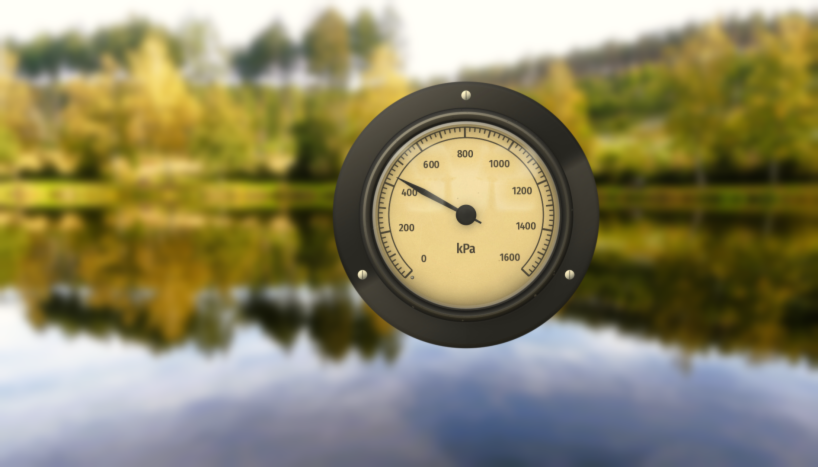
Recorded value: {"value": 440, "unit": "kPa"}
